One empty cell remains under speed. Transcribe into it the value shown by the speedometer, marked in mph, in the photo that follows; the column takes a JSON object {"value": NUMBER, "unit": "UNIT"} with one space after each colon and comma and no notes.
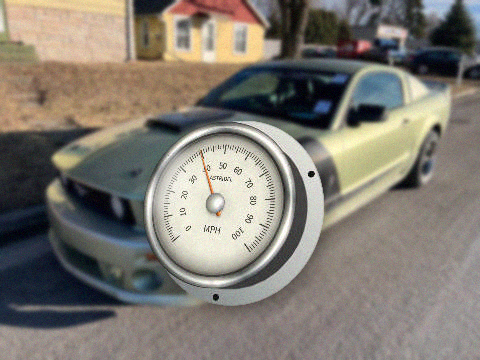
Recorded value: {"value": 40, "unit": "mph"}
